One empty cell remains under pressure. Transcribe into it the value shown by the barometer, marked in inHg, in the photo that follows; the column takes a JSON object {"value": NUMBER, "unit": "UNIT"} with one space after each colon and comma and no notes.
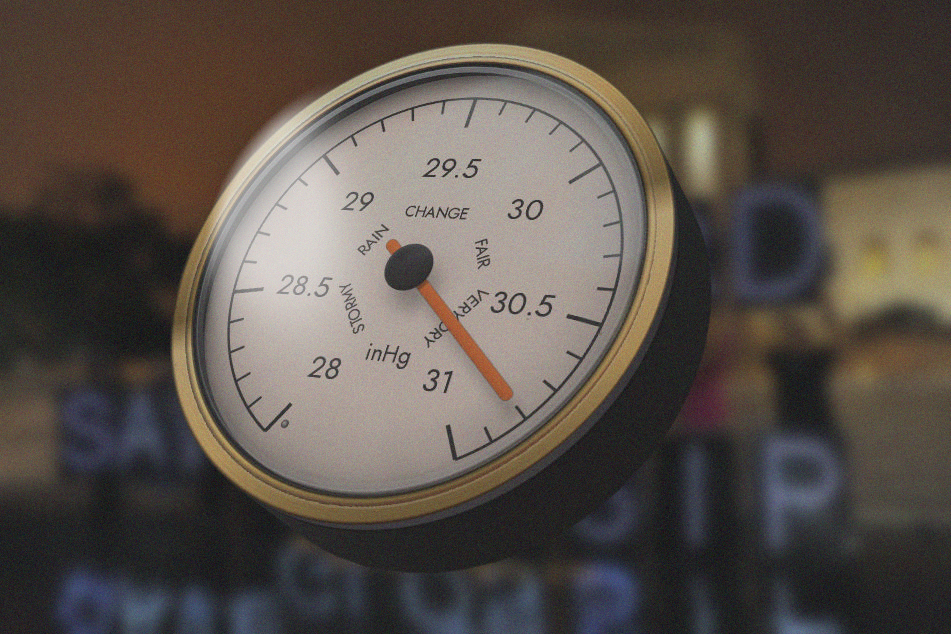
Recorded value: {"value": 30.8, "unit": "inHg"}
